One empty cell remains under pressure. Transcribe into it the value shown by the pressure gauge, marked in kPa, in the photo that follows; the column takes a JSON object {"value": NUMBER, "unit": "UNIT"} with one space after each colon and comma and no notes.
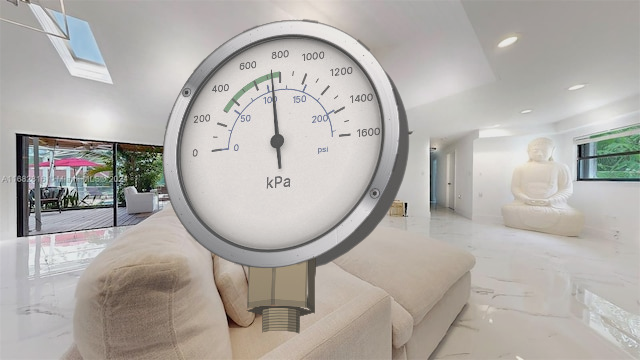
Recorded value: {"value": 750, "unit": "kPa"}
